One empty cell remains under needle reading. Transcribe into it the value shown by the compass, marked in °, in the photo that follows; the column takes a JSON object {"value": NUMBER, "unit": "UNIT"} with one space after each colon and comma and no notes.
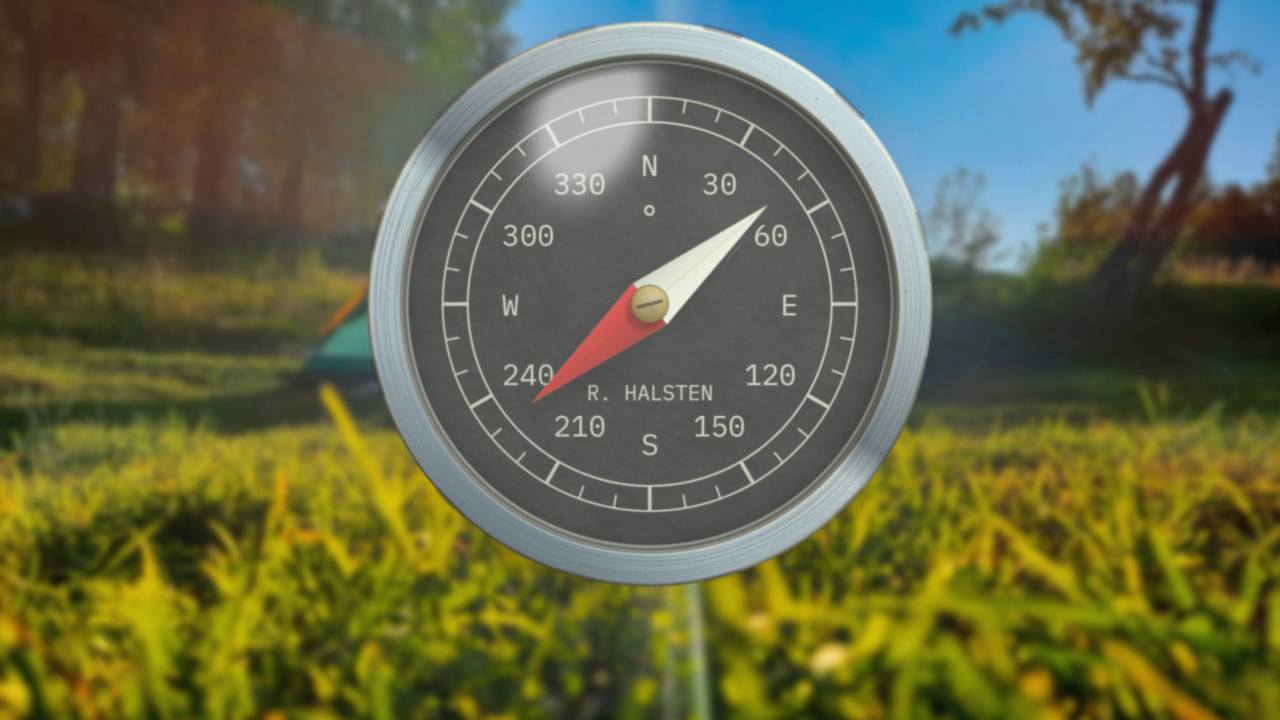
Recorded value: {"value": 230, "unit": "°"}
